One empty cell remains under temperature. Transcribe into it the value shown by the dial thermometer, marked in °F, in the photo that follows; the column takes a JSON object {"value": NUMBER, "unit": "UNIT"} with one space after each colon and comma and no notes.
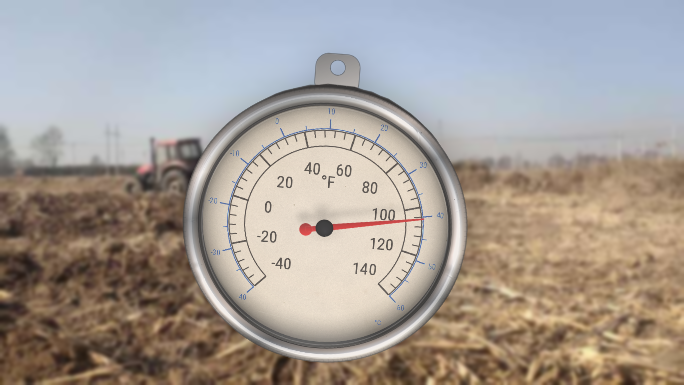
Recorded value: {"value": 104, "unit": "°F"}
